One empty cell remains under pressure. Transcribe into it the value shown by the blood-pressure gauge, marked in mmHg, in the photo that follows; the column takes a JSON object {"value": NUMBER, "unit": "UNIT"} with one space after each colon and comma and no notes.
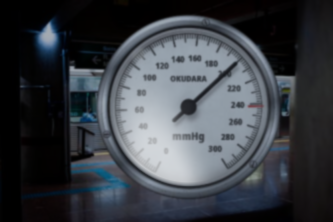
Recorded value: {"value": 200, "unit": "mmHg"}
